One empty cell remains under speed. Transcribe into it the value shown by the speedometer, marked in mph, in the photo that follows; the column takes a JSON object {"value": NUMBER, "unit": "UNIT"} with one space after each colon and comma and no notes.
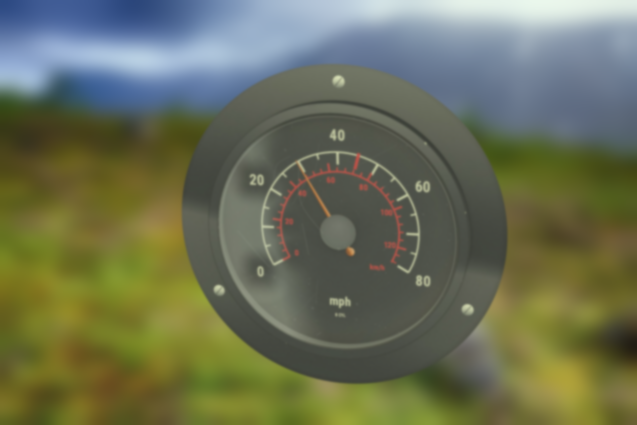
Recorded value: {"value": 30, "unit": "mph"}
